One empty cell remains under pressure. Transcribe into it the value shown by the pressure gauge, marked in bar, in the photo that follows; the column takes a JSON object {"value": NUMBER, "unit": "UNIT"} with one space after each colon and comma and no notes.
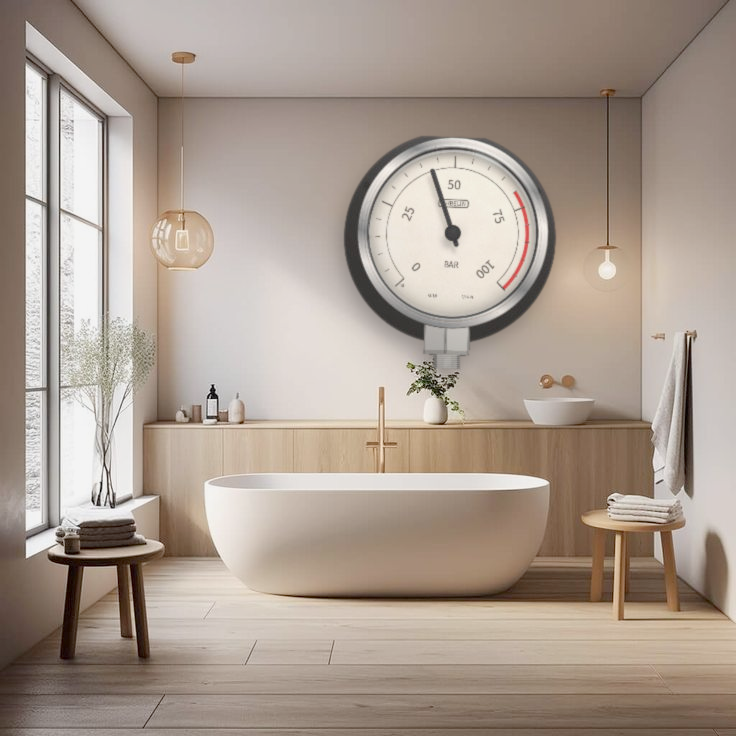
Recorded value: {"value": 42.5, "unit": "bar"}
